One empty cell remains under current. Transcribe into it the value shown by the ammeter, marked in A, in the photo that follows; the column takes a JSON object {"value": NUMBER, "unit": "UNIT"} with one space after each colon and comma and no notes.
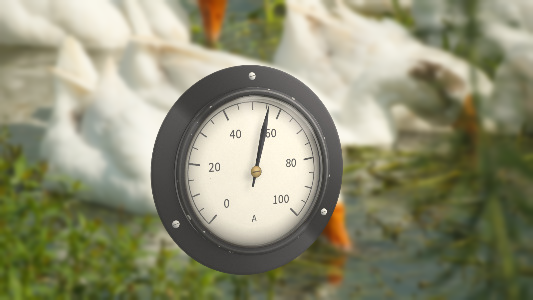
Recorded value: {"value": 55, "unit": "A"}
